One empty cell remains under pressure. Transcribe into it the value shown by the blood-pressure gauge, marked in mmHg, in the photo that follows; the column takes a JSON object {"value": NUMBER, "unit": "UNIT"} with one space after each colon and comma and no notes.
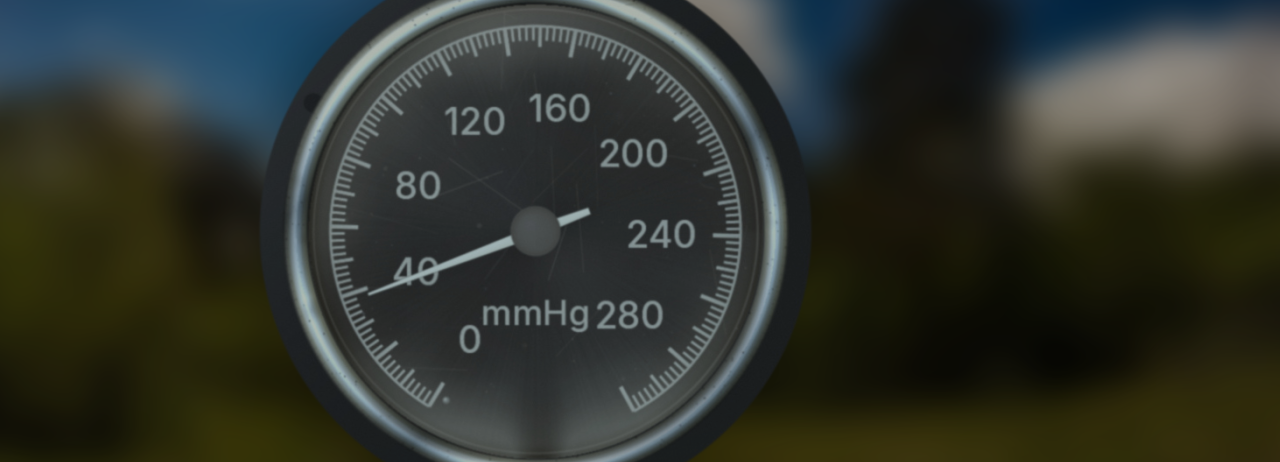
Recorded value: {"value": 38, "unit": "mmHg"}
